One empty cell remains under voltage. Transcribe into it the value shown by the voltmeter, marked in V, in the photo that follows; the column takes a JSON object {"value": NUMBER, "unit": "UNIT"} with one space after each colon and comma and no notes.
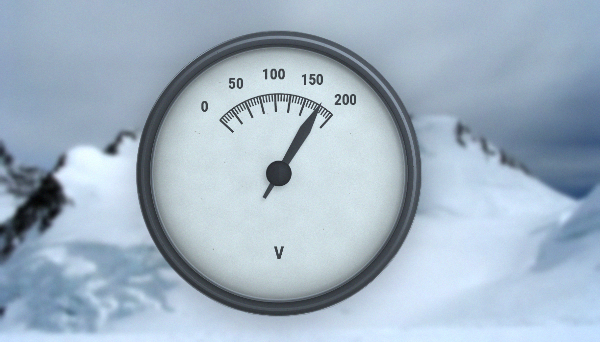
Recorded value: {"value": 175, "unit": "V"}
